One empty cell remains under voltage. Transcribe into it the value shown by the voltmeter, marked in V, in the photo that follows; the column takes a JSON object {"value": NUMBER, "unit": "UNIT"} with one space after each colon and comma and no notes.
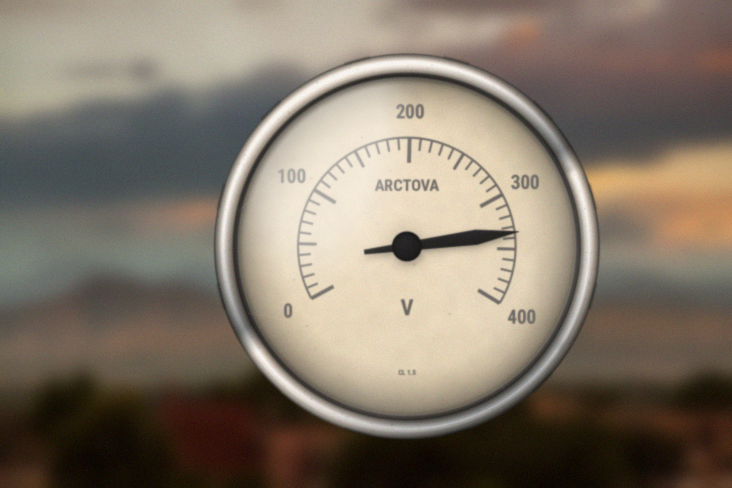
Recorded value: {"value": 335, "unit": "V"}
